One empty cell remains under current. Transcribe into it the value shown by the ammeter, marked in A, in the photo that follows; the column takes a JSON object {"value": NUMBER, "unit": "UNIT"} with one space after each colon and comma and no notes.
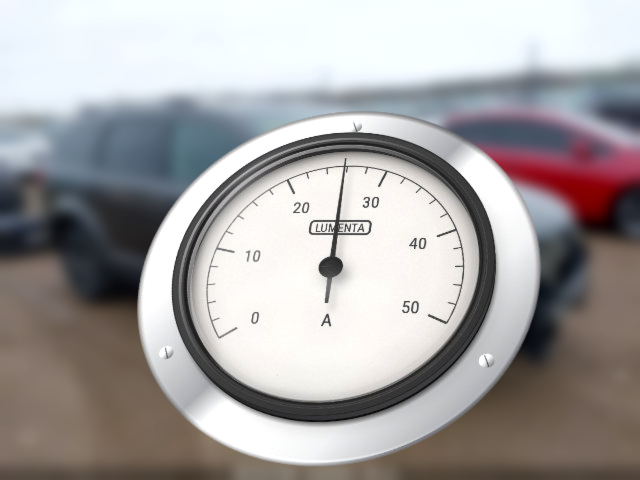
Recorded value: {"value": 26, "unit": "A"}
